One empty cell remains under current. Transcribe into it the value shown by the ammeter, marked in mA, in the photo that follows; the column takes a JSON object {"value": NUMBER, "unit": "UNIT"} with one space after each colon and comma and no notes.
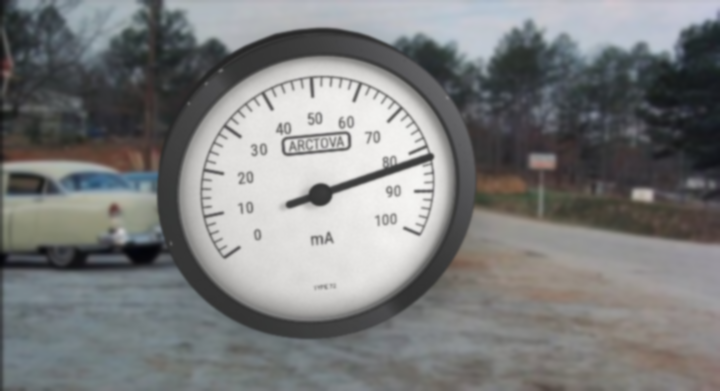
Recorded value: {"value": 82, "unit": "mA"}
